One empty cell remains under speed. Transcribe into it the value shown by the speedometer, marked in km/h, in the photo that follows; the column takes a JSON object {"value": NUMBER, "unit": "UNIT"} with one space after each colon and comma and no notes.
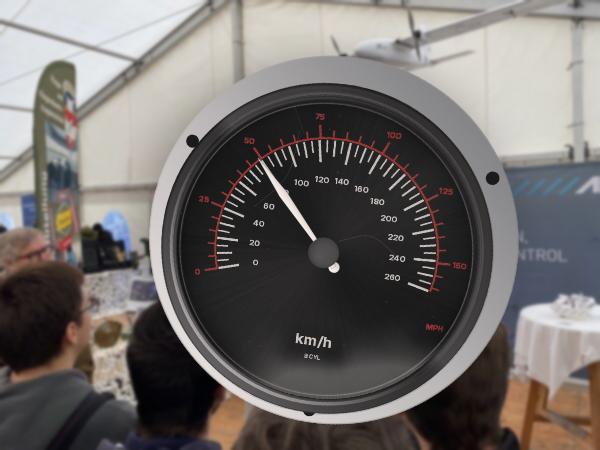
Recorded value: {"value": 80, "unit": "km/h"}
